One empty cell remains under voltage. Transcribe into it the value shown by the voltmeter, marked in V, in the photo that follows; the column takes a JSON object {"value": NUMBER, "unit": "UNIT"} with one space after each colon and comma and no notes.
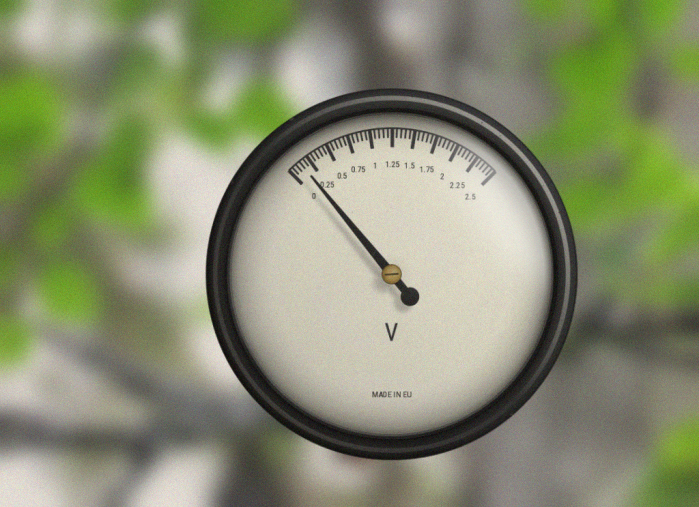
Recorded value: {"value": 0.15, "unit": "V"}
